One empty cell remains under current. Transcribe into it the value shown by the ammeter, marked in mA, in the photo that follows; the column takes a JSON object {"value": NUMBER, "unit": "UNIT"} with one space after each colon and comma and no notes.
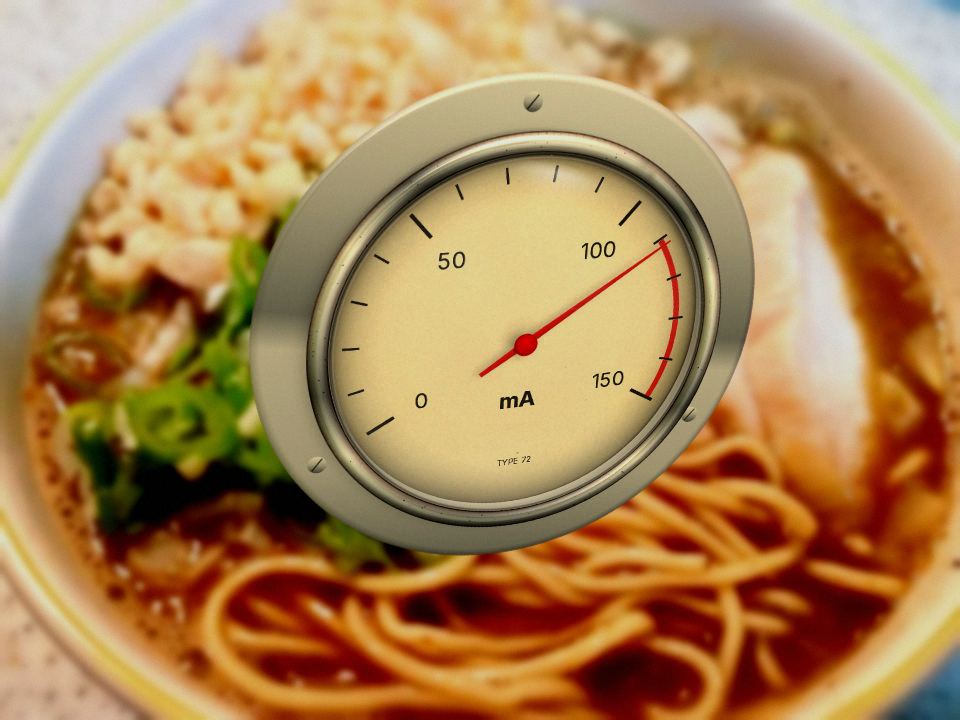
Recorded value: {"value": 110, "unit": "mA"}
